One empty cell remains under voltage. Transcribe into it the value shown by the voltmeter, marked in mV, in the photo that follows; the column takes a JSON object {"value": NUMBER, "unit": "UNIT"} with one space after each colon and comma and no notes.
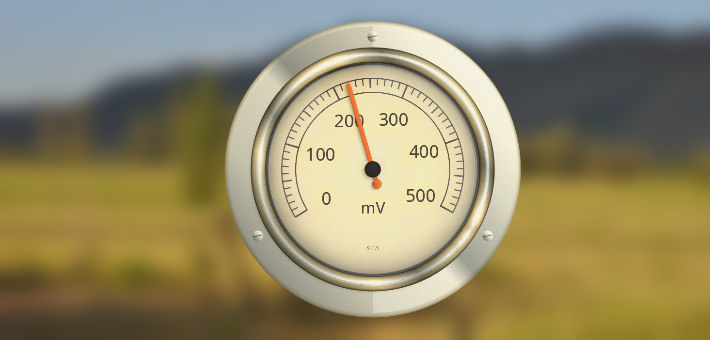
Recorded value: {"value": 220, "unit": "mV"}
